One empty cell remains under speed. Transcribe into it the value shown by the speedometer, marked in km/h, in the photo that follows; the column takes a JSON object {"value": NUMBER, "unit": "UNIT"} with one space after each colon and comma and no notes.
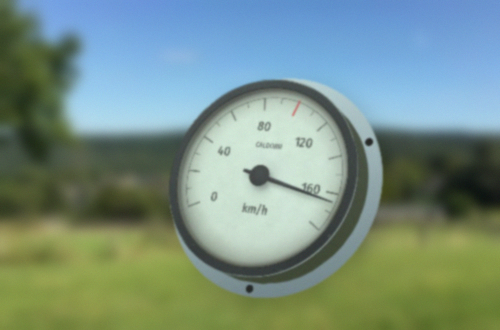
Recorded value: {"value": 165, "unit": "km/h"}
